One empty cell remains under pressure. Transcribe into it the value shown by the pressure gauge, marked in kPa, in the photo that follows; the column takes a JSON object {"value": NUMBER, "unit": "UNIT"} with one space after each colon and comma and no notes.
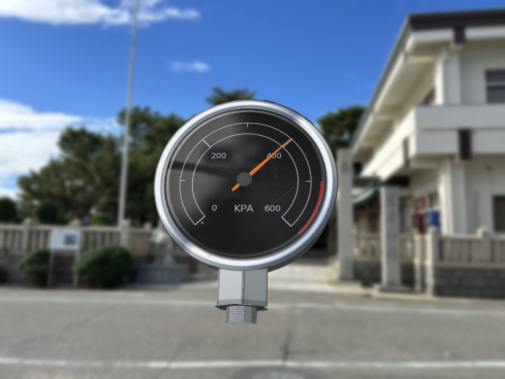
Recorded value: {"value": 400, "unit": "kPa"}
